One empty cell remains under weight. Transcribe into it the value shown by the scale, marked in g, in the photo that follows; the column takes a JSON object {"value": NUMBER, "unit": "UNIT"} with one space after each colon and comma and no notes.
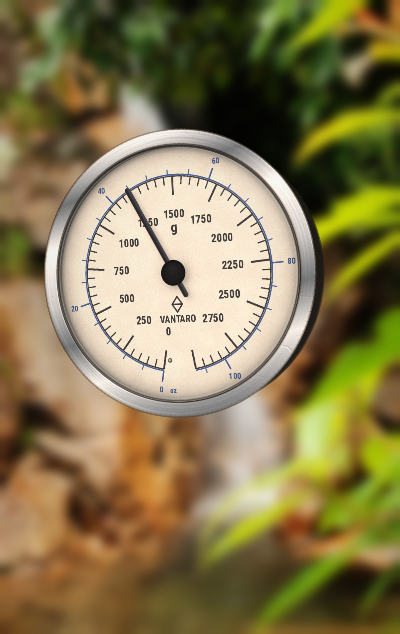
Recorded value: {"value": 1250, "unit": "g"}
